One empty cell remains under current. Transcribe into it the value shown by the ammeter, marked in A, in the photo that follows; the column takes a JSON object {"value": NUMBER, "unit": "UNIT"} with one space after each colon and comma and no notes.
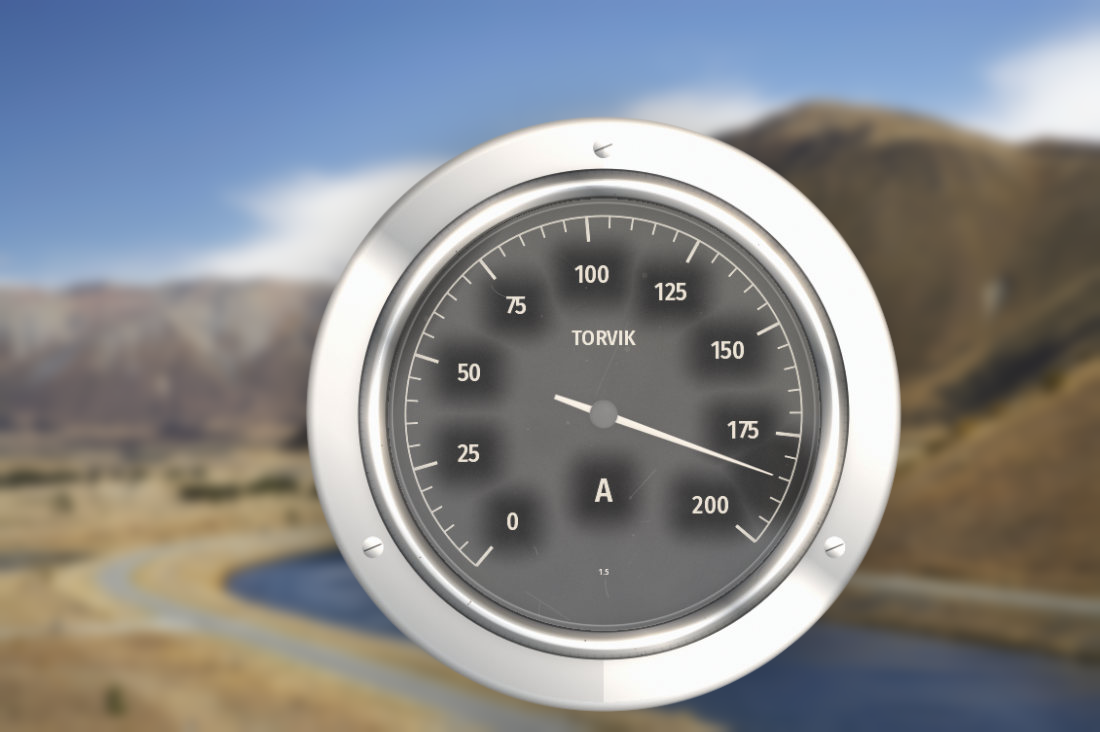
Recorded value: {"value": 185, "unit": "A"}
